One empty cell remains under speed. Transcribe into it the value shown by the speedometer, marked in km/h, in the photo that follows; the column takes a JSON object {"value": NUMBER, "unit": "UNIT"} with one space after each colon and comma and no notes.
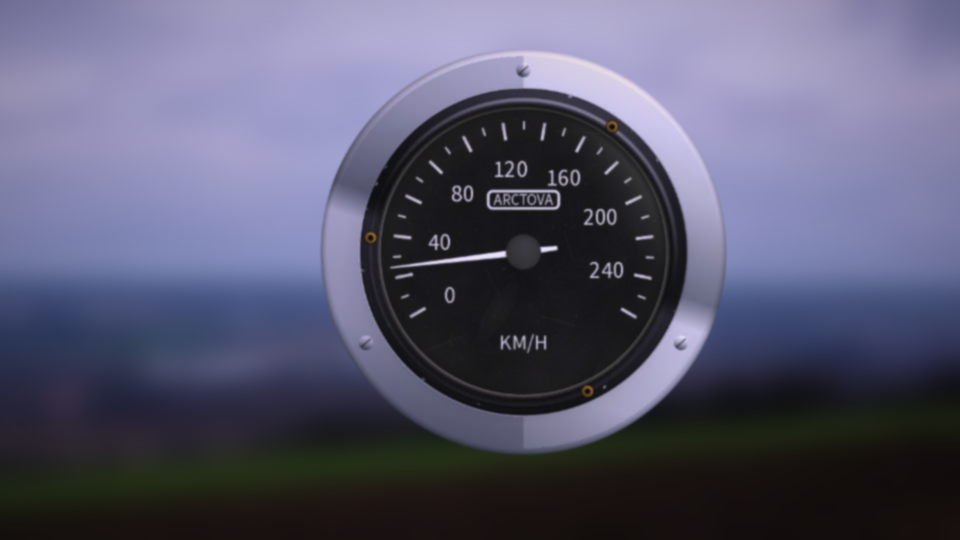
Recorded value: {"value": 25, "unit": "km/h"}
